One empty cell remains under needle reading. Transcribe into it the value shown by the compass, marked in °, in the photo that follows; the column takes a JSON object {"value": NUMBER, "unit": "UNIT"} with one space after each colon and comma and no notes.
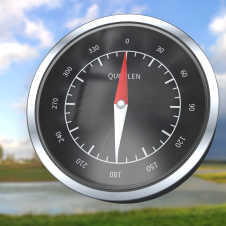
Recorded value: {"value": 0, "unit": "°"}
